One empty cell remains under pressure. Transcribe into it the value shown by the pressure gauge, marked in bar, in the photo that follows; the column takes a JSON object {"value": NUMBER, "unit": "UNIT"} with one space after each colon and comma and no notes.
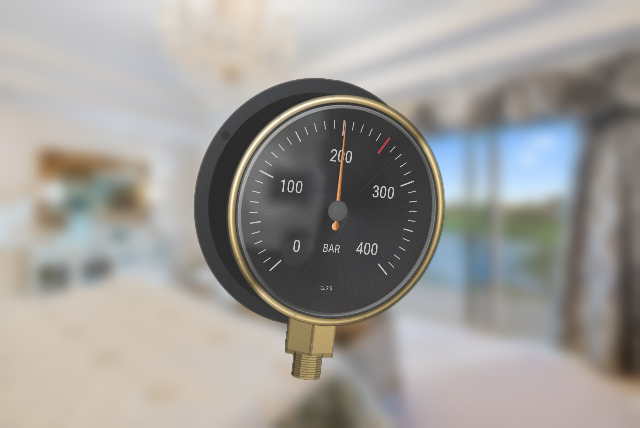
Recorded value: {"value": 200, "unit": "bar"}
